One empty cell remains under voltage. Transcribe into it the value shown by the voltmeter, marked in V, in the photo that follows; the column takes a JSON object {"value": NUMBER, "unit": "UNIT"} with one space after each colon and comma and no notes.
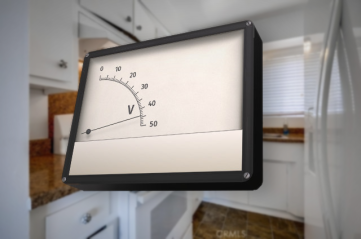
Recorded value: {"value": 45, "unit": "V"}
